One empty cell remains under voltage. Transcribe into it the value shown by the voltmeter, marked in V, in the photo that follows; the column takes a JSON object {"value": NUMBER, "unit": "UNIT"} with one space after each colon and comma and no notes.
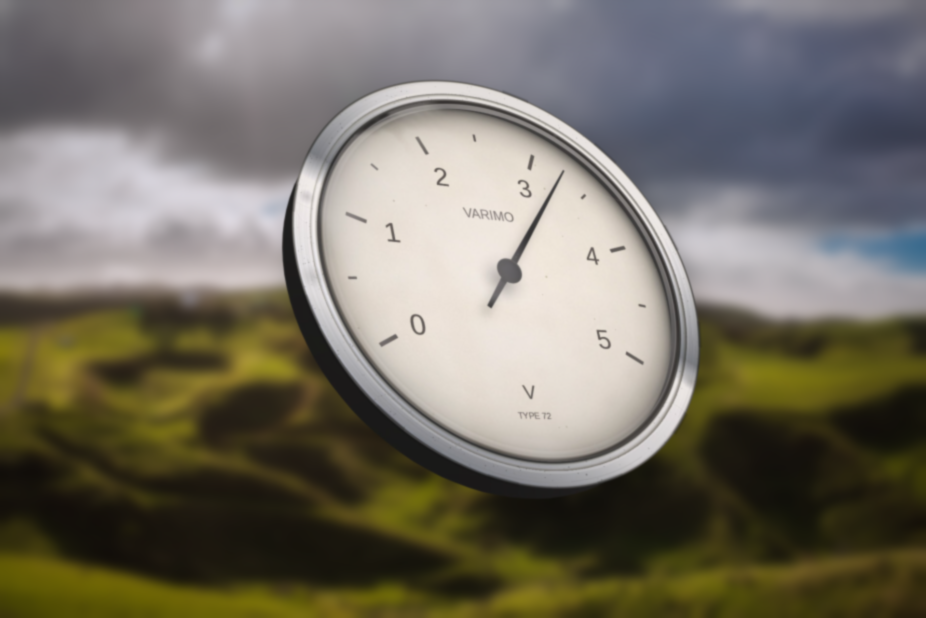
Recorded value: {"value": 3.25, "unit": "V"}
